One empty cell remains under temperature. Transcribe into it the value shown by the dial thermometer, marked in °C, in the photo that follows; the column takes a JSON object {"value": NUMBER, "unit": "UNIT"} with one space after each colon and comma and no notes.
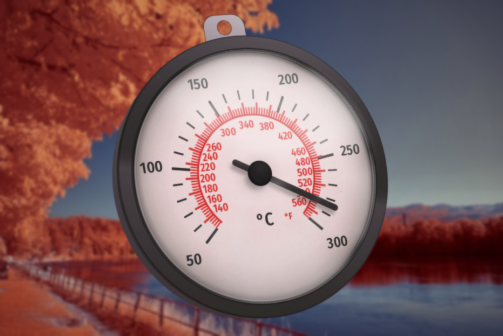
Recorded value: {"value": 285, "unit": "°C"}
